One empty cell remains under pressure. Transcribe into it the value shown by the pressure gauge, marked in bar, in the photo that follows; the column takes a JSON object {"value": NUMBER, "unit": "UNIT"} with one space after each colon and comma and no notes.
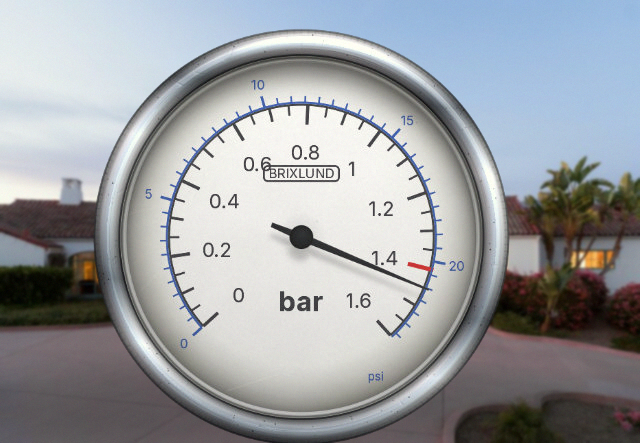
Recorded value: {"value": 1.45, "unit": "bar"}
